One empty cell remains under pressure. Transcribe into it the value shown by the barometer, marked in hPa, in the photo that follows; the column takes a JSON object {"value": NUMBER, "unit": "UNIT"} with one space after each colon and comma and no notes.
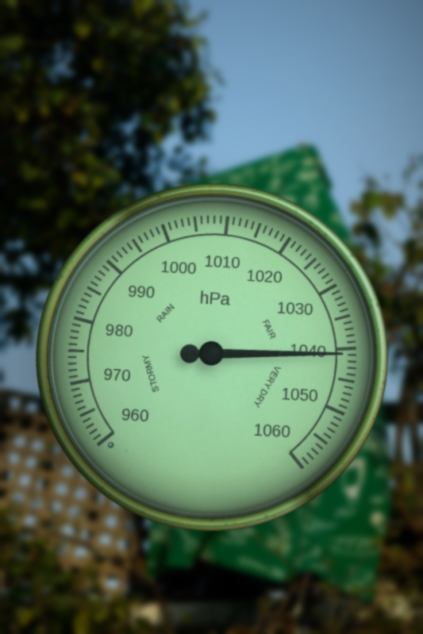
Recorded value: {"value": 1041, "unit": "hPa"}
